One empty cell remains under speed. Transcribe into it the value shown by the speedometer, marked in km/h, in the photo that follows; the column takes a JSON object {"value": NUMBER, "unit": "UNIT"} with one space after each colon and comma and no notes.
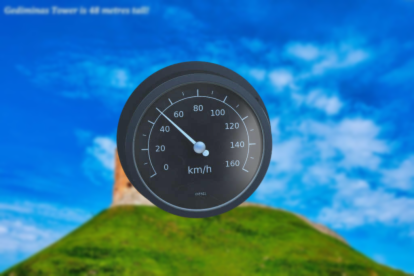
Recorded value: {"value": 50, "unit": "km/h"}
